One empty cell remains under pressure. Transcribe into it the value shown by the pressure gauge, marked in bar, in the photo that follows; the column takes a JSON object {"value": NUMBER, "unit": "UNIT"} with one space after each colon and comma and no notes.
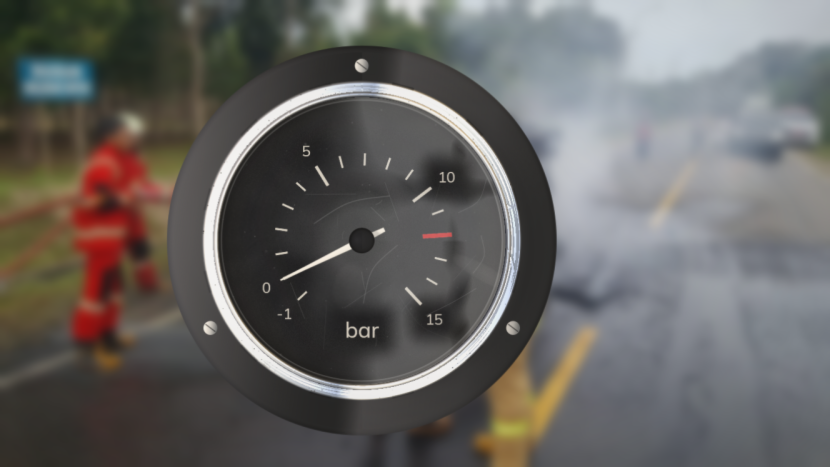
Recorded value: {"value": 0, "unit": "bar"}
